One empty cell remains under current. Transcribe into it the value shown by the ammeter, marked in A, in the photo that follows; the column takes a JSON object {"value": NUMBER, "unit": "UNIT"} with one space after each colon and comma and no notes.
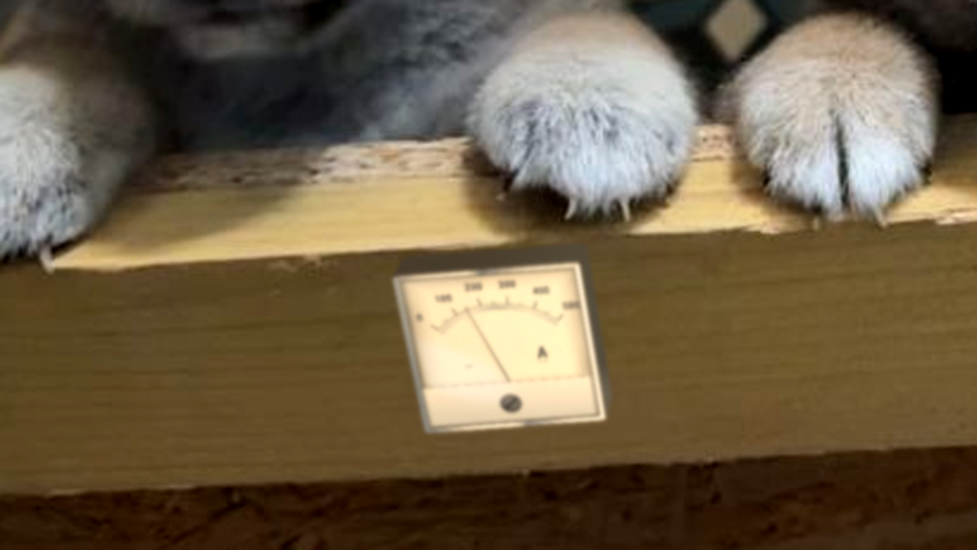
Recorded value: {"value": 150, "unit": "A"}
